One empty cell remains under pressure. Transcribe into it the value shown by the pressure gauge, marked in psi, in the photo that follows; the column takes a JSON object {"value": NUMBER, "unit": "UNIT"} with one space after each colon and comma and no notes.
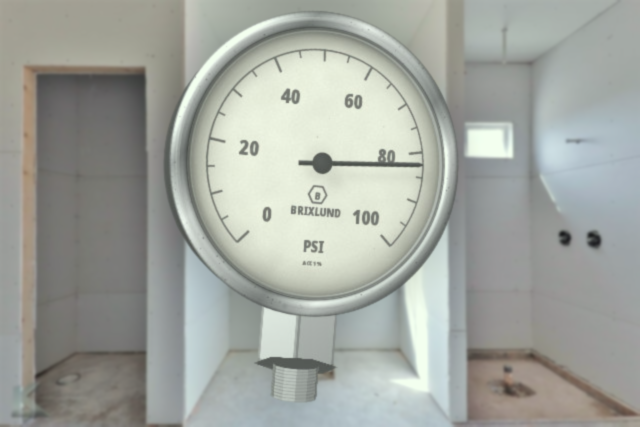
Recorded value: {"value": 82.5, "unit": "psi"}
